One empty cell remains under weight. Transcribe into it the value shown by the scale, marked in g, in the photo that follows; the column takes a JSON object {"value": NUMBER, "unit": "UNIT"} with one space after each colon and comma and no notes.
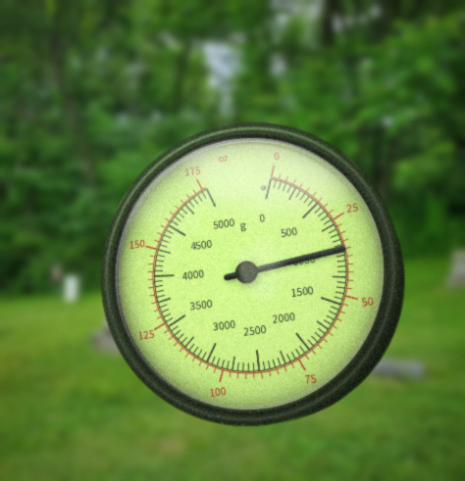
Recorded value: {"value": 1000, "unit": "g"}
